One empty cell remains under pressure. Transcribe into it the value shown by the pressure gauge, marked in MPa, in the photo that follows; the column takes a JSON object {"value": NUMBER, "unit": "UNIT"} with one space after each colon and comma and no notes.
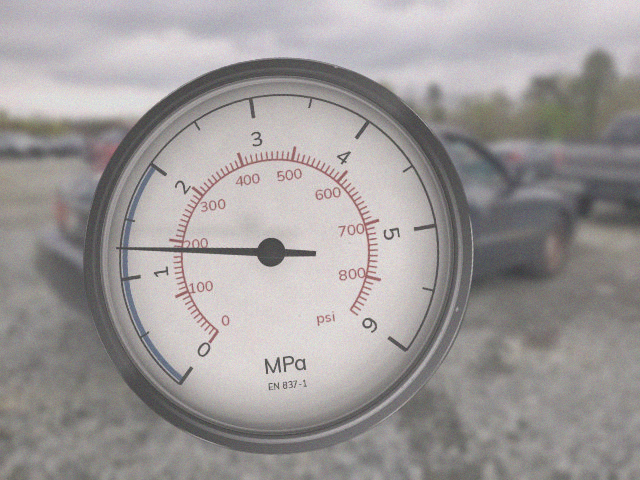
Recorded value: {"value": 1.25, "unit": "MPa"}
